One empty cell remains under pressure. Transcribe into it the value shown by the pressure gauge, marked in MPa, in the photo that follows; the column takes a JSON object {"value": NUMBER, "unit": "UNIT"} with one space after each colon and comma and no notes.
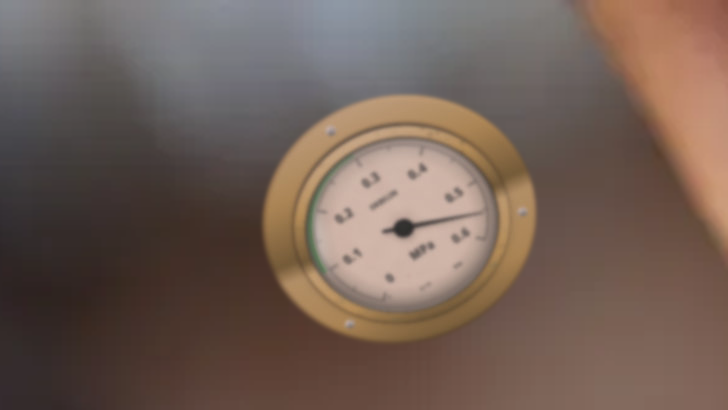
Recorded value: {"value": 0.55, "unit": "MPa"}
